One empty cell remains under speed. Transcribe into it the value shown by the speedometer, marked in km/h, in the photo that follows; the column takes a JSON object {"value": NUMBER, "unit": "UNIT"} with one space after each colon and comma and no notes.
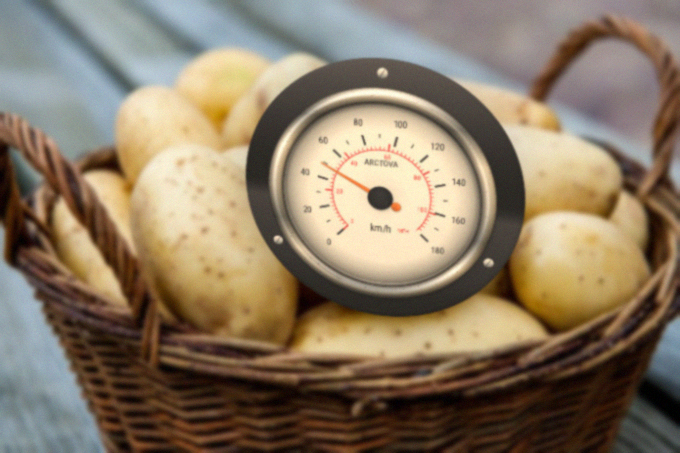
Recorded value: {"value": 50, "unit": "km/h"}
